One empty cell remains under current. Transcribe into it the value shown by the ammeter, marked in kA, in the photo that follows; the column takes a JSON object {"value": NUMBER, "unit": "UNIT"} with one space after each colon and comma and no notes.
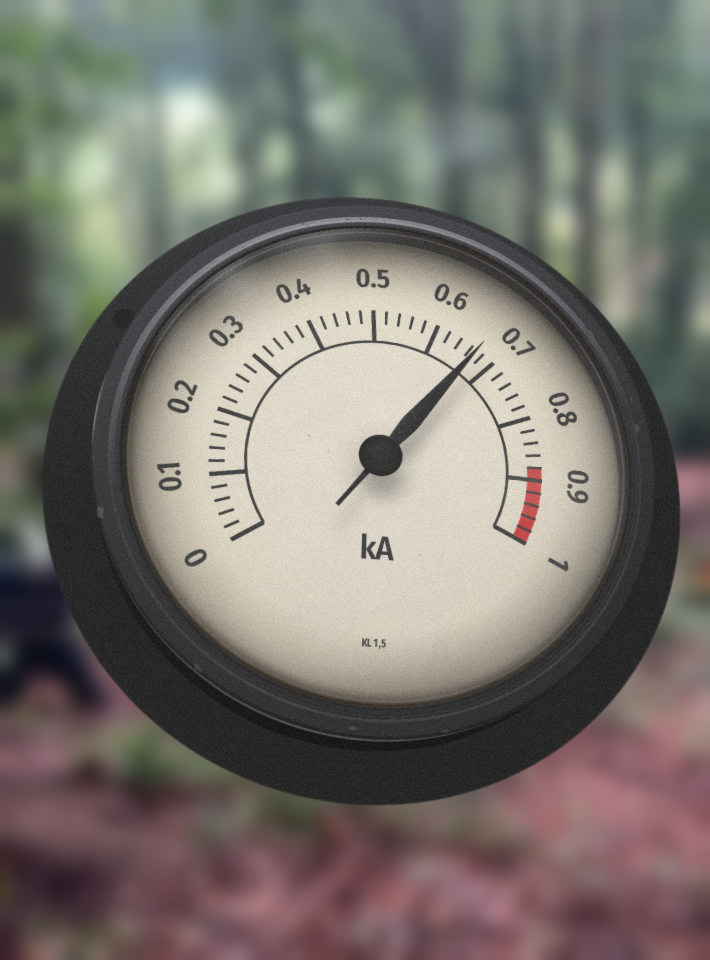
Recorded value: {"value": 0.67, "unit": "kA"}
